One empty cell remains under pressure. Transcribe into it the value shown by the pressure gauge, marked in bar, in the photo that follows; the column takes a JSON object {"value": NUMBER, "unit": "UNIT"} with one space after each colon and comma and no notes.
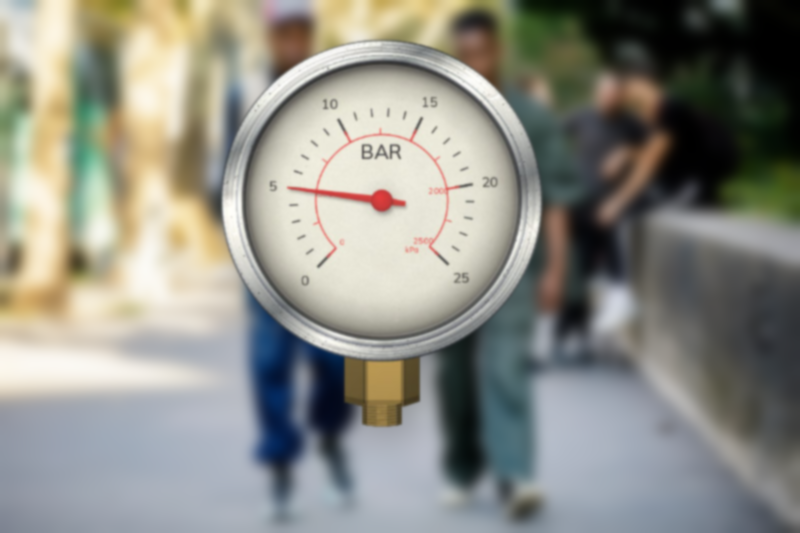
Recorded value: {"value": 5, "unit": "bar"}
